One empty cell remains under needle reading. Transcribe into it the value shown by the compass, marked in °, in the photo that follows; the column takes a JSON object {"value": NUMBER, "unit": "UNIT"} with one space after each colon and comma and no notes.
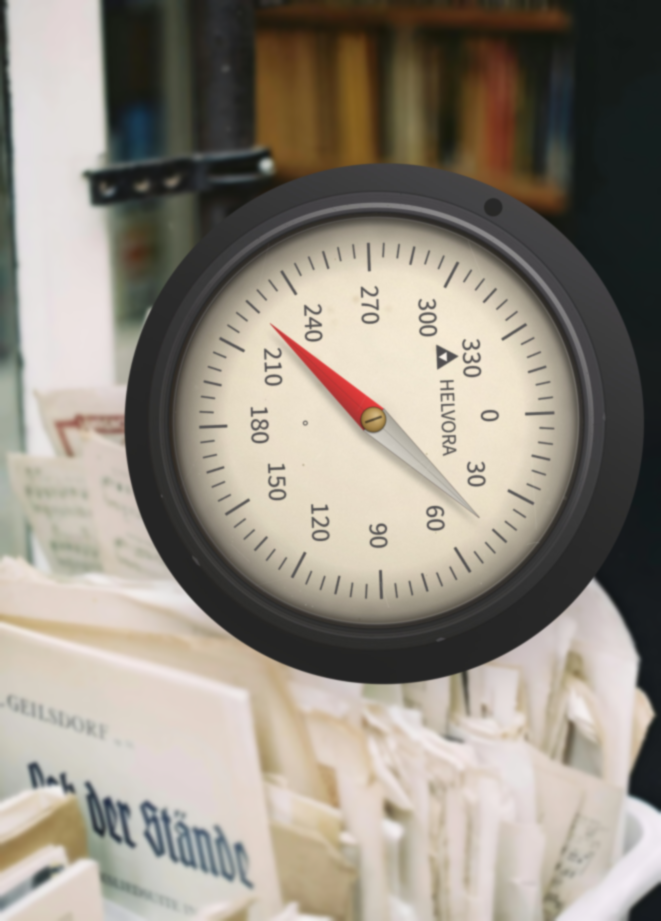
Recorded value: {"value": 225, "unit": "°"}
